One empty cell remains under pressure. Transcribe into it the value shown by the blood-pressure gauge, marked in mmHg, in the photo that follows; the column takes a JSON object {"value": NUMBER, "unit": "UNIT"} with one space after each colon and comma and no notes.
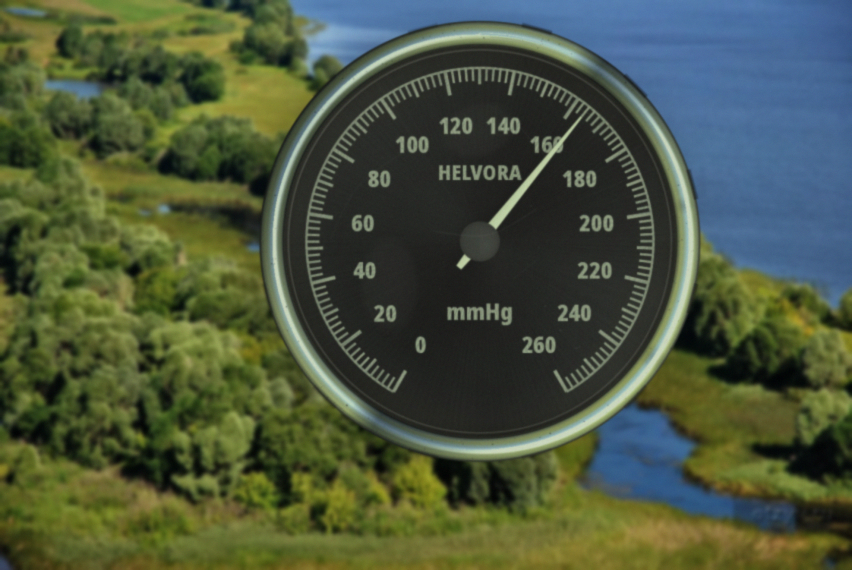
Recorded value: {"value": 164, "unit": "mmHg"}
